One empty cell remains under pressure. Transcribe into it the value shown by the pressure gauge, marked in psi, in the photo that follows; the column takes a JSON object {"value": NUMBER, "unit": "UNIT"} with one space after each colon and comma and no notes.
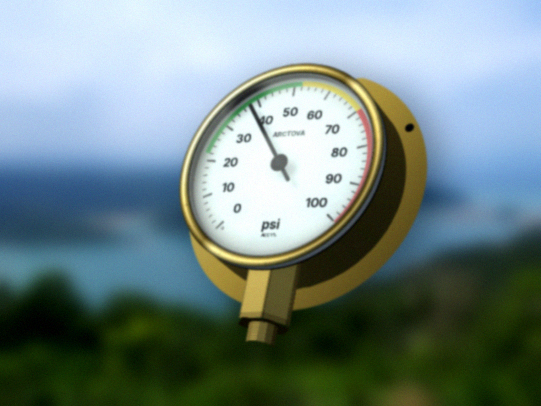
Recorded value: {"value": 38, "unit": "psi"}
